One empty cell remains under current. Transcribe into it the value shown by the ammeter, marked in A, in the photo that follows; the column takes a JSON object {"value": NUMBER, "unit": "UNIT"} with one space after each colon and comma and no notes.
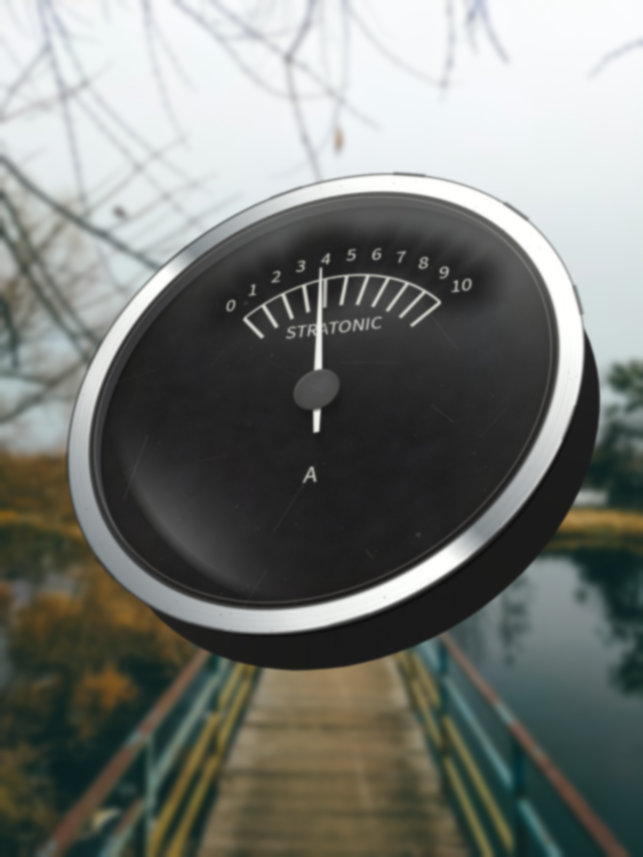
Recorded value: {"value": 4, "unit": "A"}
